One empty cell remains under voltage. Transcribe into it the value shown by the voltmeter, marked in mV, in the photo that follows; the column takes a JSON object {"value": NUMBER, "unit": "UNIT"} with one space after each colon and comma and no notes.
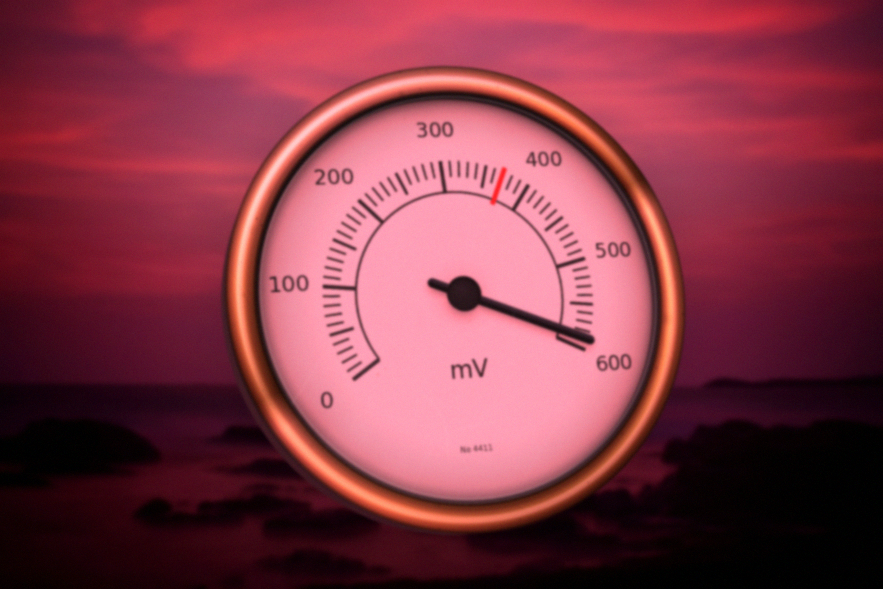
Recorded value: {"value": 590, "unit": "mV"}
